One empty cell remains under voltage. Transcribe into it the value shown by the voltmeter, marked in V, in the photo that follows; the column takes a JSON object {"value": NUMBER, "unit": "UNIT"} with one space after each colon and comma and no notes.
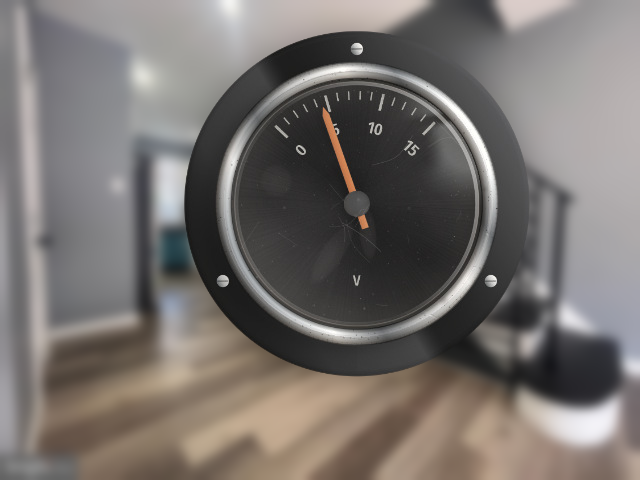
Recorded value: {"value": 4.5, "unit": "V"}
